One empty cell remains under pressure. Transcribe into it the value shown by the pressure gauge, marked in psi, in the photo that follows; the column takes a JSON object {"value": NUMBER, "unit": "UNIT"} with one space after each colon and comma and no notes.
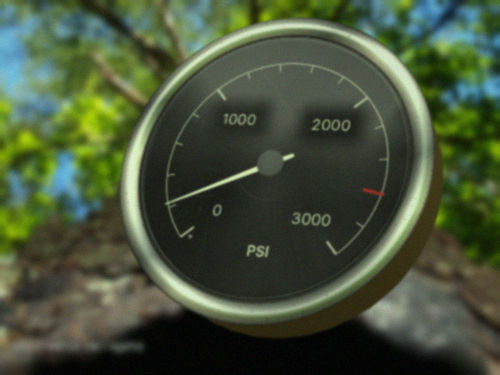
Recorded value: {"value": 200, "unit": "psi"}
